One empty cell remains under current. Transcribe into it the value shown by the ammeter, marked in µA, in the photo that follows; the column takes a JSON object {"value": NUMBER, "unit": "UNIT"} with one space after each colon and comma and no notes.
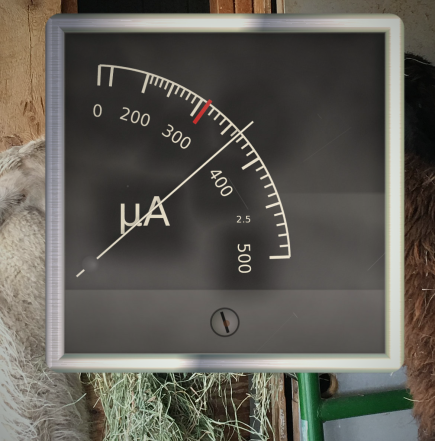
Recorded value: {"value": 365, "unit": "µA"}
